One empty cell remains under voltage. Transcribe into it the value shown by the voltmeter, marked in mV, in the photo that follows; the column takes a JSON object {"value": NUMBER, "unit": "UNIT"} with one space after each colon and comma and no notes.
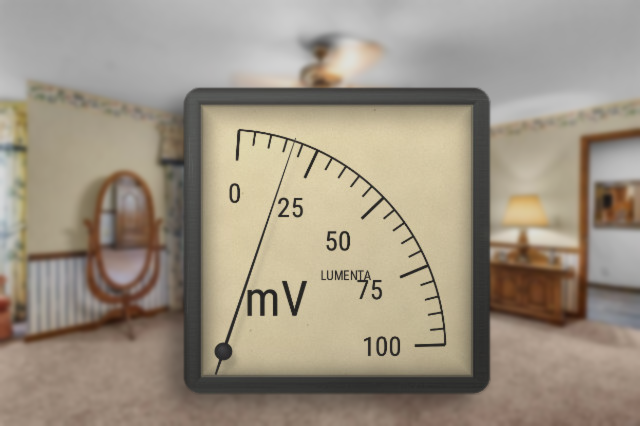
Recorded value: {"value": 17.5, "unit": "mV"}
